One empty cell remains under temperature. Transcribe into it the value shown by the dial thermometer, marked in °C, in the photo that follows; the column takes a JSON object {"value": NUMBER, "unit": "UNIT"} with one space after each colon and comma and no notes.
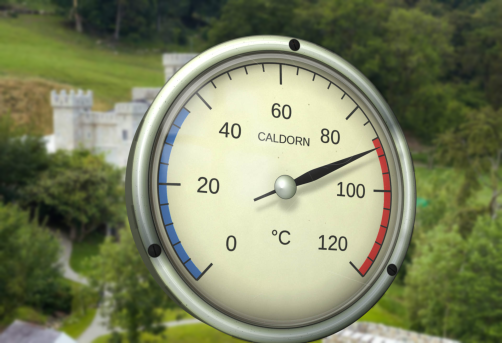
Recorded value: {"value": 90, "unit": "°C"}
